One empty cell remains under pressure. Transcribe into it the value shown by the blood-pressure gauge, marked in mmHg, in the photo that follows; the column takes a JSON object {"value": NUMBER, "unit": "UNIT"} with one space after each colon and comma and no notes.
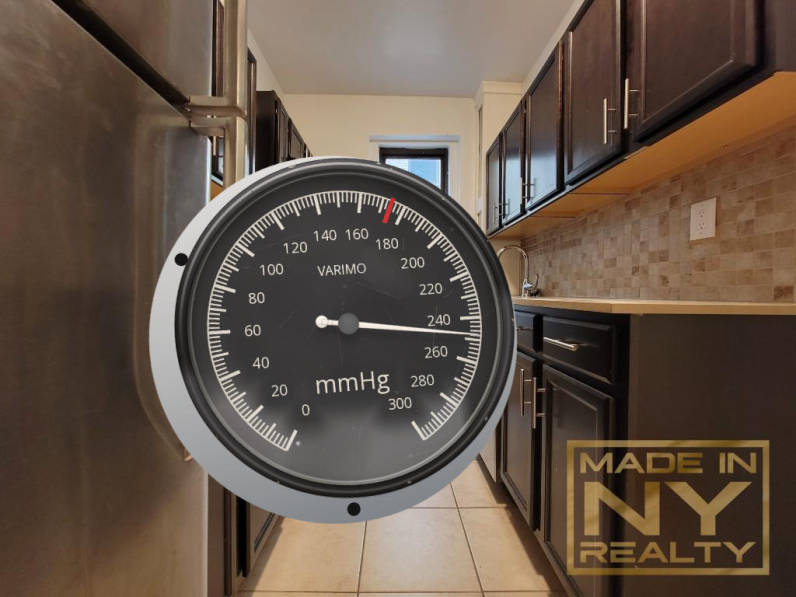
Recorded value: {"value": 248, "unit": "mmHg"}
